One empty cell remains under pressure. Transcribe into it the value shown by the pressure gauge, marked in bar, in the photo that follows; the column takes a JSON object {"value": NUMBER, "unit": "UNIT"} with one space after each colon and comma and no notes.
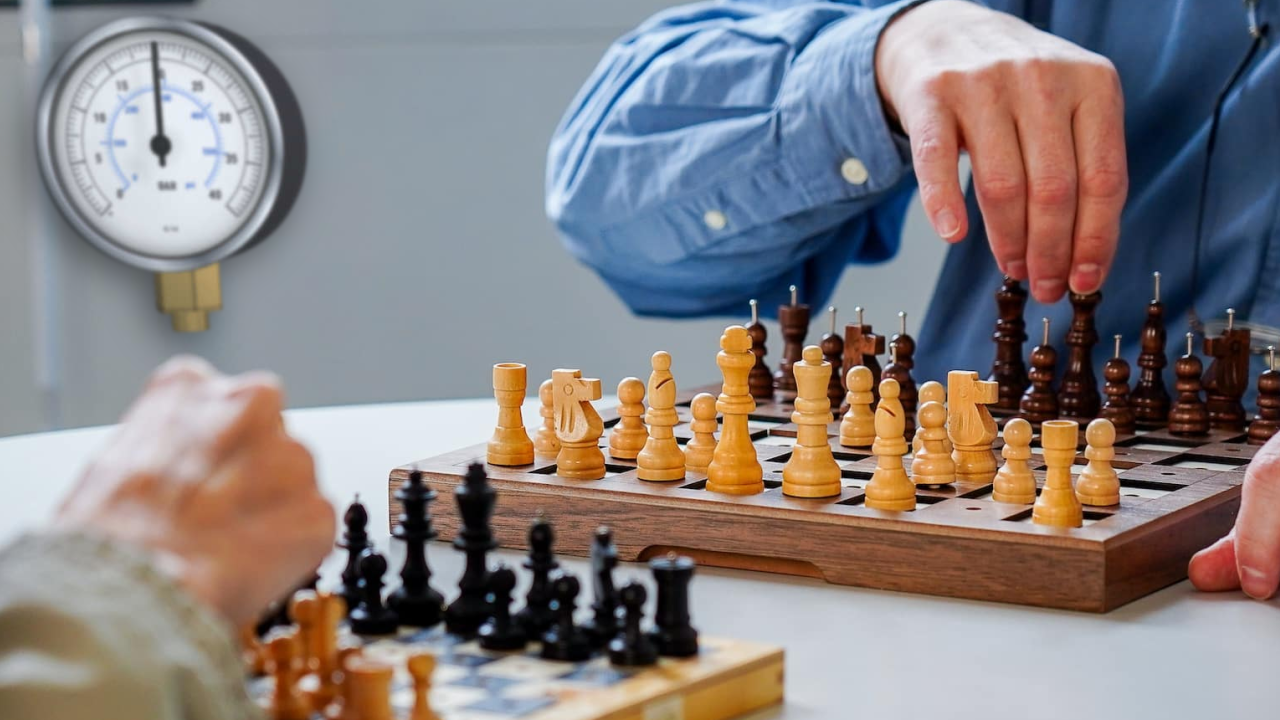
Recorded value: {"value": 20, "unit": "bar"}
